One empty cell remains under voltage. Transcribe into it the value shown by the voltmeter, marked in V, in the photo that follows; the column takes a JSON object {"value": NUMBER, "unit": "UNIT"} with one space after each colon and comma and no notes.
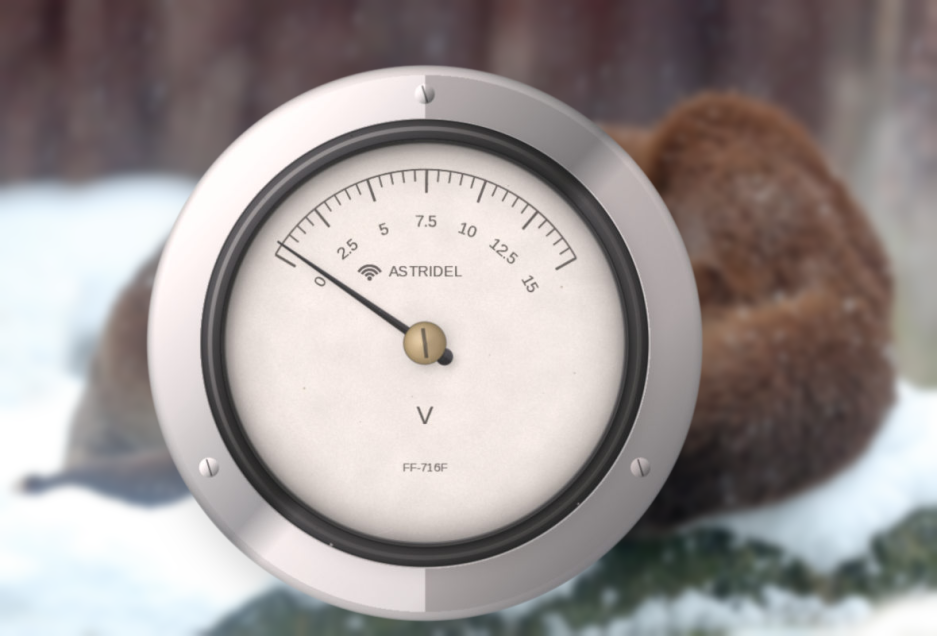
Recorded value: {"value": 0.5, "unit": "V"}
